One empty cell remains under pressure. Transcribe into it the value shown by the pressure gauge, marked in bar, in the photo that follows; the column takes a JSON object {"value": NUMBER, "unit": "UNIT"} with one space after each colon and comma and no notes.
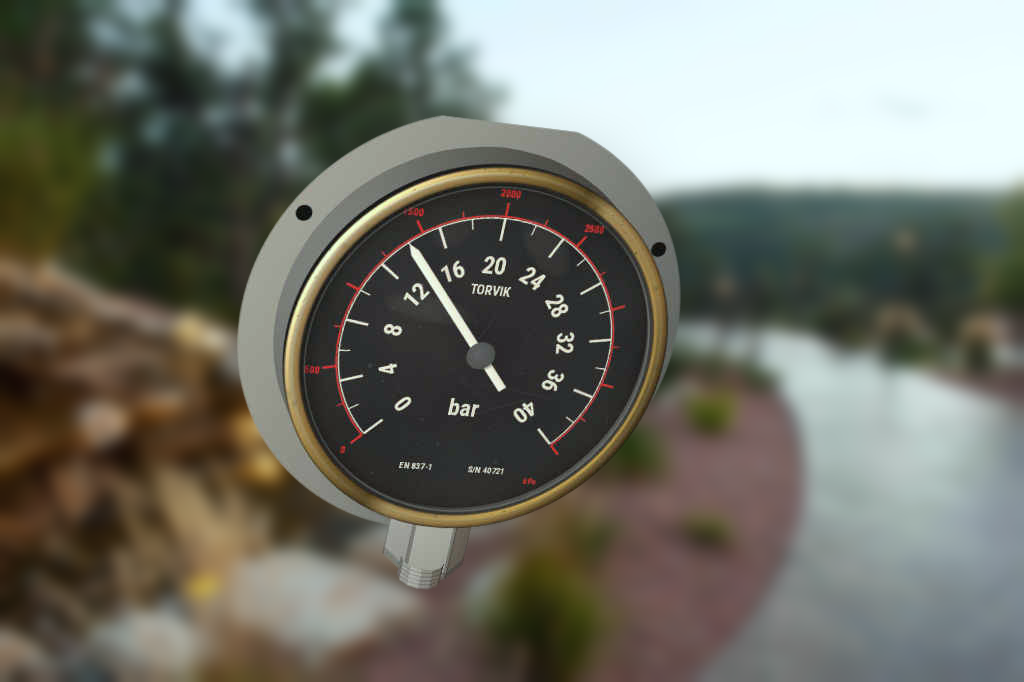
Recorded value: {"value": 14, "unit": "bar"}
